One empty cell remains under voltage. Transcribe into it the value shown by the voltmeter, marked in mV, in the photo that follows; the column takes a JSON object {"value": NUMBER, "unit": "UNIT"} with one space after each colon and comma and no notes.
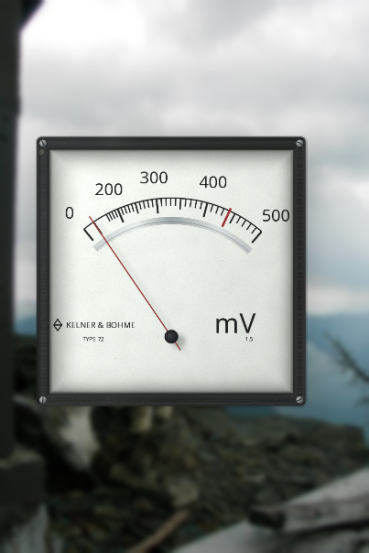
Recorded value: {"value": 100, "unit": "mV"}
